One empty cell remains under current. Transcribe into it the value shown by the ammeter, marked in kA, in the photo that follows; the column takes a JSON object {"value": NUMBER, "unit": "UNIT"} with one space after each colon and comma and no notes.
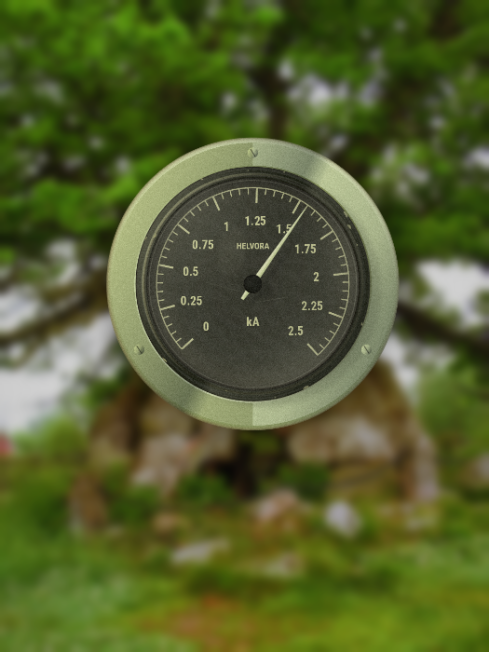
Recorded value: {"value": 1.55, "unit": "kA"}
